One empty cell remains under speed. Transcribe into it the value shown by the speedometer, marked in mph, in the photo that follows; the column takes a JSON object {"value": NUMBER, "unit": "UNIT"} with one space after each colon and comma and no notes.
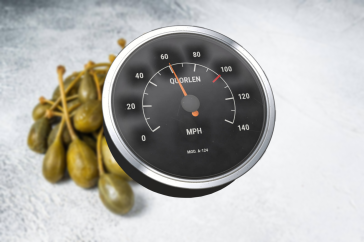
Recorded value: {"value": 60, "unit": "mph"}
